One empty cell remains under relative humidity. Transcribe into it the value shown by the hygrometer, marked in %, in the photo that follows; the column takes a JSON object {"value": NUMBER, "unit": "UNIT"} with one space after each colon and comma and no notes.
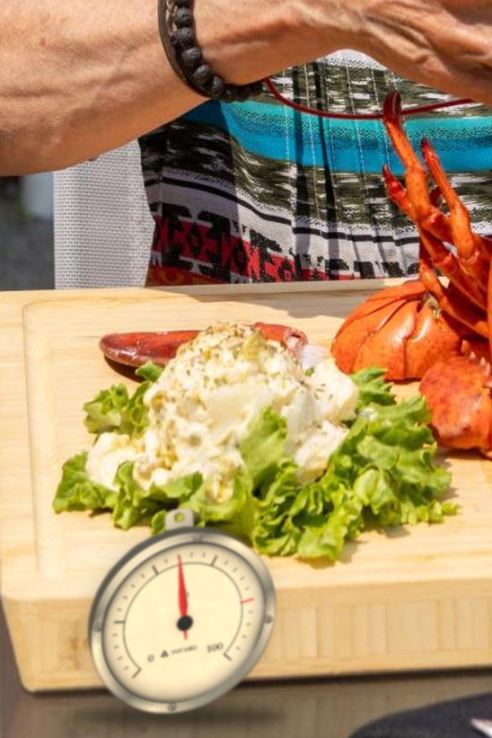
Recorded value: {"value": 48, "unit": "%"}
